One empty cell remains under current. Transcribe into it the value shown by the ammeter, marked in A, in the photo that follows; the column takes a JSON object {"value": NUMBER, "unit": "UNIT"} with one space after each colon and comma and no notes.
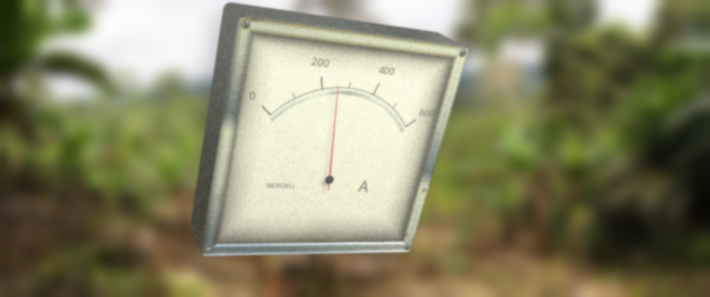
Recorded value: {"value": 250, "unit": "A"}
